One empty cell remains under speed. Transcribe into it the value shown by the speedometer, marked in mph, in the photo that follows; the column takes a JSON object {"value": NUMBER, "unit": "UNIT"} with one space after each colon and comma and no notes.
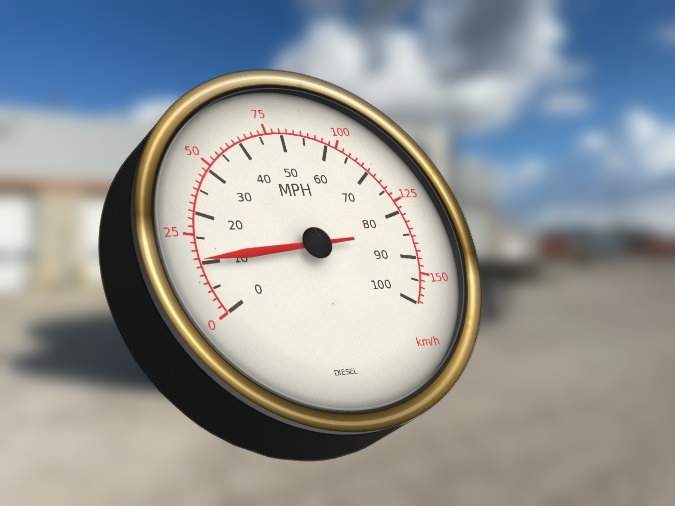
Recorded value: {"value": 10, "unit": "mph"}
